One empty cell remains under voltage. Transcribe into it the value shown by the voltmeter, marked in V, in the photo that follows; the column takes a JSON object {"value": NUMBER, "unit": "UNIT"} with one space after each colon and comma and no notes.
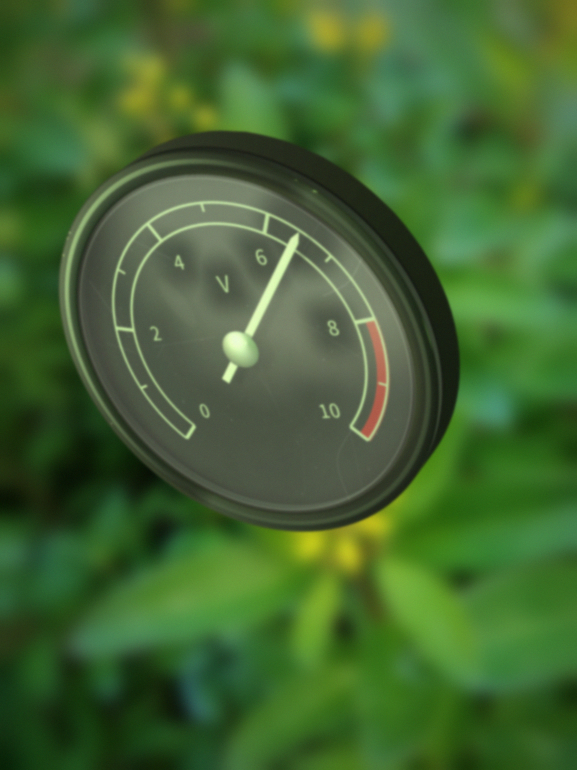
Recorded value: {"value": 6.5, "unit": "V"}
